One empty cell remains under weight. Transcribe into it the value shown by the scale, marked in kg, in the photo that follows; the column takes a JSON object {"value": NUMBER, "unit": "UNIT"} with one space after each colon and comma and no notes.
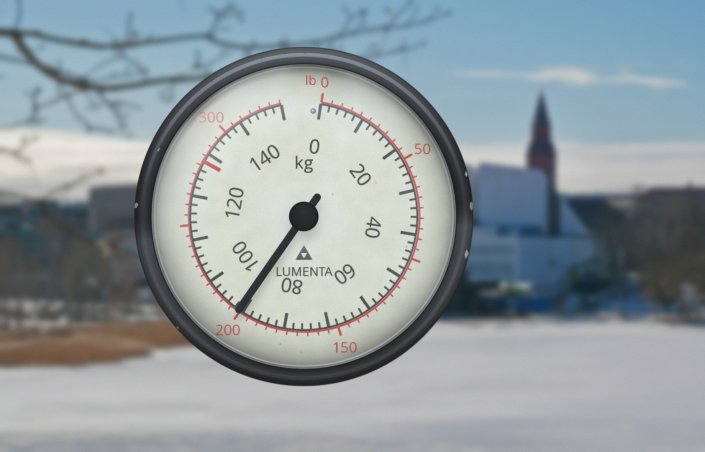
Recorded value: {"value": 91, "unit": "kg"}
